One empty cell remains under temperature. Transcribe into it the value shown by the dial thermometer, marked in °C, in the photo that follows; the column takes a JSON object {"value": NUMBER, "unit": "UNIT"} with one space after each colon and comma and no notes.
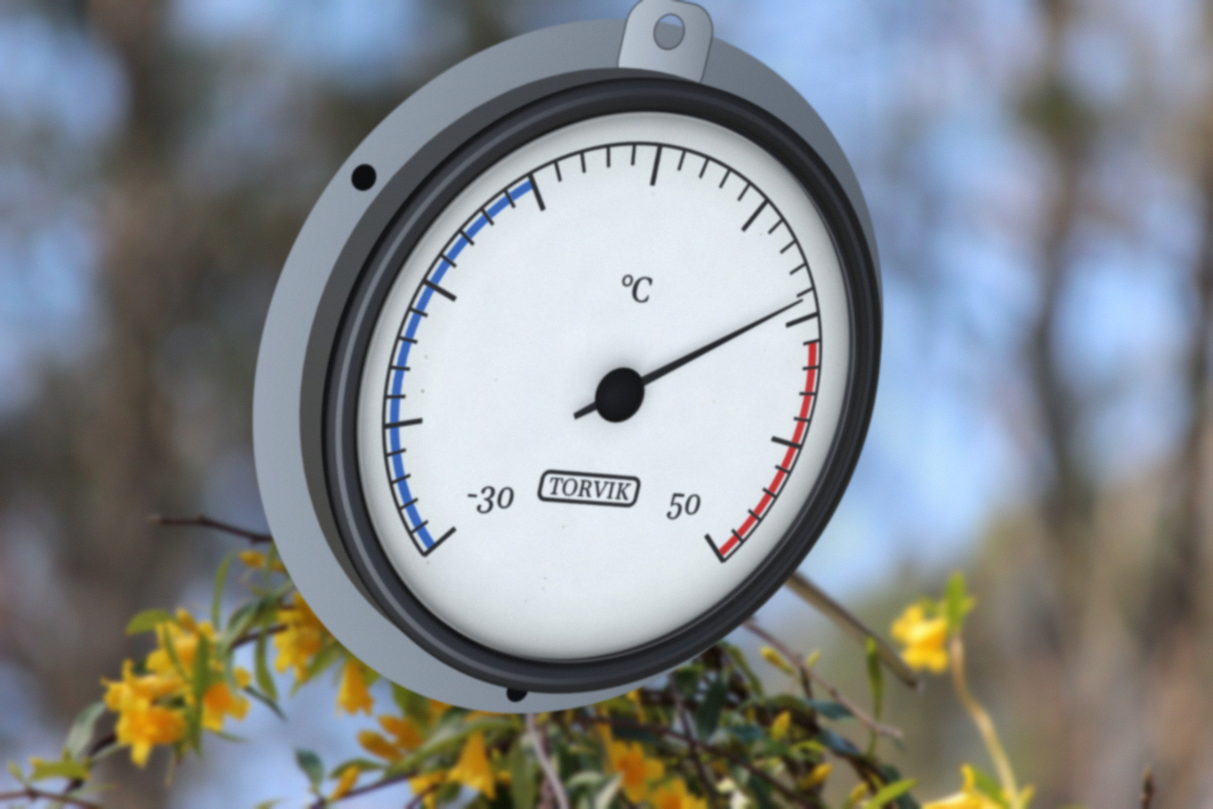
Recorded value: {"value": 28, "unit": "°C"}
